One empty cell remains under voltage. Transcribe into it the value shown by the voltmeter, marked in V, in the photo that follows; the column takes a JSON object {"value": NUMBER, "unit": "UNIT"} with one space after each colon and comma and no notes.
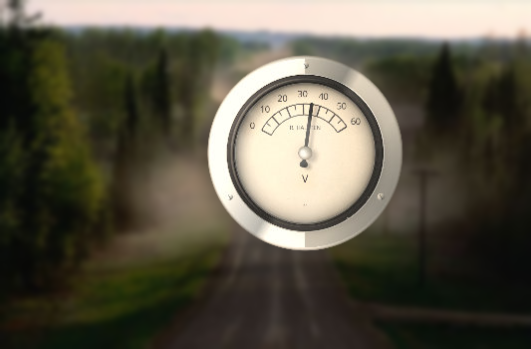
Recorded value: {"value": 35, "unit": "V"}
